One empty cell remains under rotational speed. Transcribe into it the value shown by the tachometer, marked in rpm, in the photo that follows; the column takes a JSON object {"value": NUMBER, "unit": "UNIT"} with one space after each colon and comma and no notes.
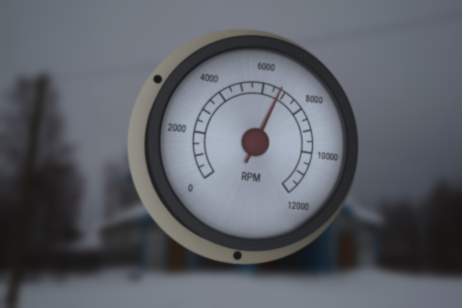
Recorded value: {"value": 6750, "unit": "rpm"}
